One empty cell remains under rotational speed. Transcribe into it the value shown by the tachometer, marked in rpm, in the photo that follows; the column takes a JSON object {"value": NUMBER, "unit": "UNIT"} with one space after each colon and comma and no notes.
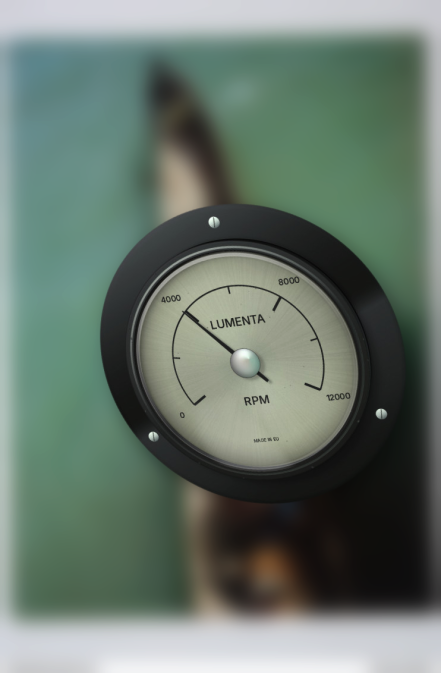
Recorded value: {"value": 4000, "unit": "rpm"}
